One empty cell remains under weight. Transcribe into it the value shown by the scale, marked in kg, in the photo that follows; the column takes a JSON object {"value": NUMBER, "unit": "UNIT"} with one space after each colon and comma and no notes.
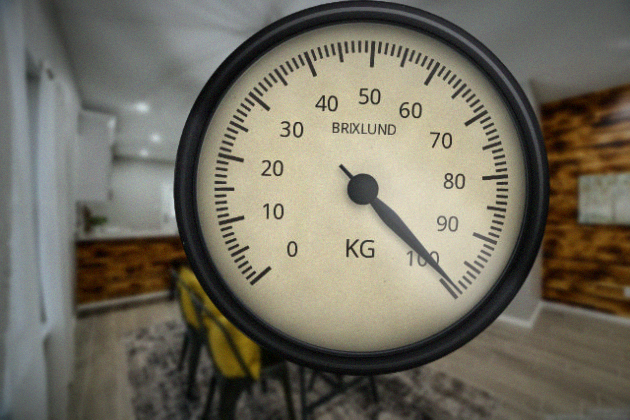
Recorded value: {"value": 99, "unit": "kg"}
